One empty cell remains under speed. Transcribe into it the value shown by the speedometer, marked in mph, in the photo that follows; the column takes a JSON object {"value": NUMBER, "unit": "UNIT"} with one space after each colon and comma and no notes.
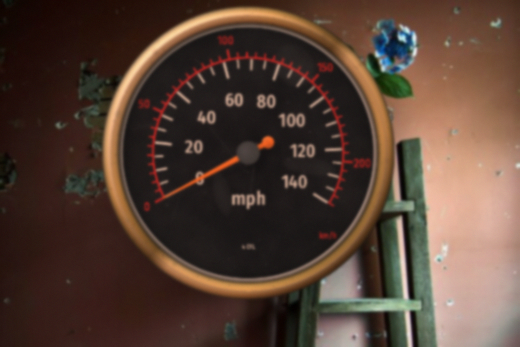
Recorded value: {"value": 0, "unit": "mph"}
